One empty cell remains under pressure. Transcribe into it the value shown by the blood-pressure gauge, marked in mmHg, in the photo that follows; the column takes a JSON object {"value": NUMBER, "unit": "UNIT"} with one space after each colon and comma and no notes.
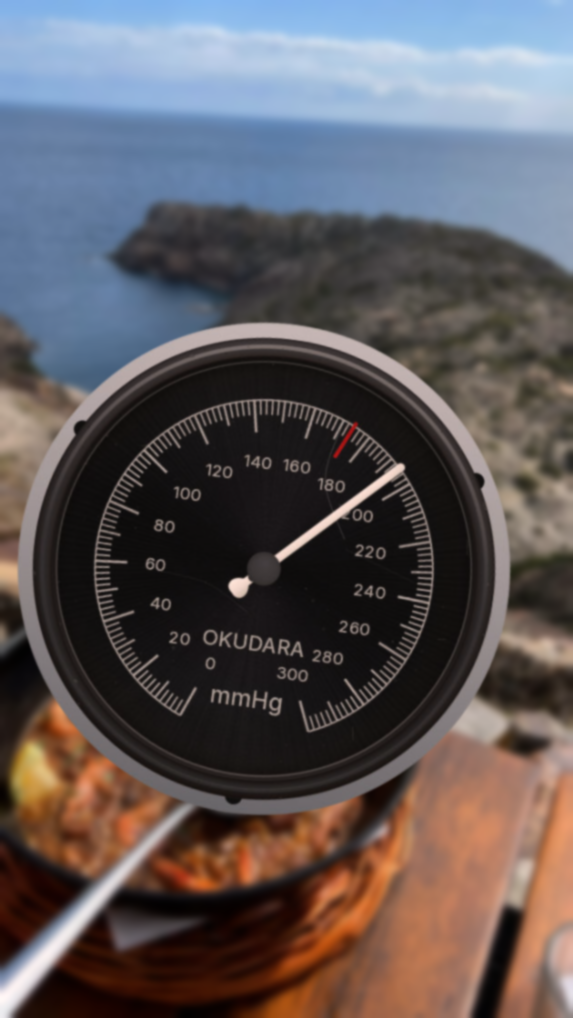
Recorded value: {"value": 194, "unit": "mmHg"}
